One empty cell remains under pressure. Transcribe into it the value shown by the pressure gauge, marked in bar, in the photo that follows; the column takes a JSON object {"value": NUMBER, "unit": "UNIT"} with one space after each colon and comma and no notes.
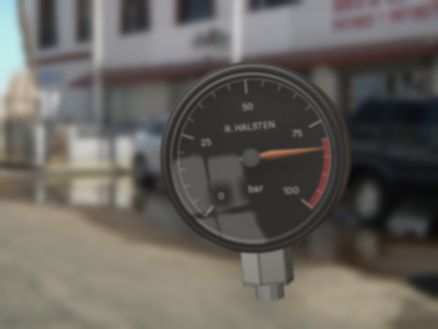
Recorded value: {"value": 82.5, "unit": "bar"}
